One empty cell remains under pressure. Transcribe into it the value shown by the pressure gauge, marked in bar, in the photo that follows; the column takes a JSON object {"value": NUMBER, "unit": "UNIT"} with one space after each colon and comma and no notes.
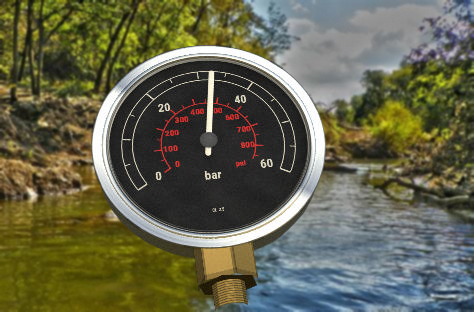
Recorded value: {"value": 32.5, "unit": "bar"}
